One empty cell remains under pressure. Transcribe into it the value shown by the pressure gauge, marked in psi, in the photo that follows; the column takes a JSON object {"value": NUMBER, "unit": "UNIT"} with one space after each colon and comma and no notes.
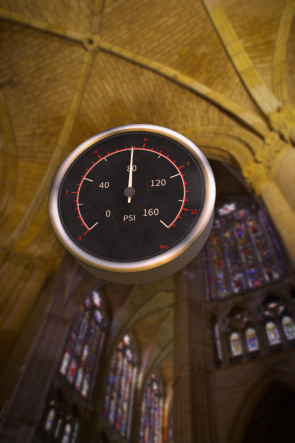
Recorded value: {"value": 80, "unit": "psi"}
